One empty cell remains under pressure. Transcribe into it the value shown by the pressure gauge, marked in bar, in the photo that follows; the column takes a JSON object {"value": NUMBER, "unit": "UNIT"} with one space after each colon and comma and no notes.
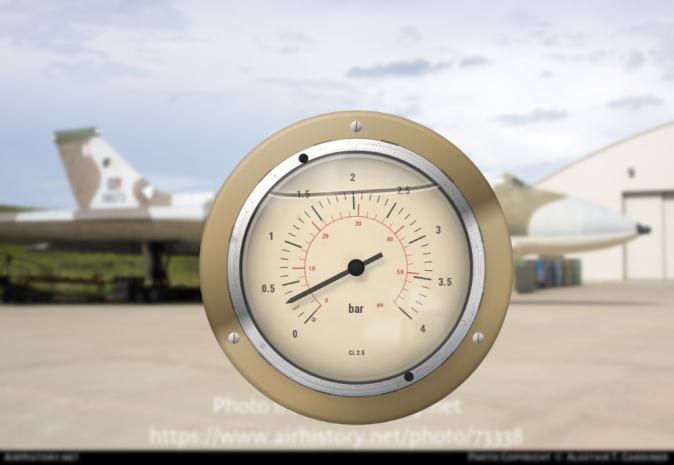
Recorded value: {"value": 0.3, "unit": "bar"}
